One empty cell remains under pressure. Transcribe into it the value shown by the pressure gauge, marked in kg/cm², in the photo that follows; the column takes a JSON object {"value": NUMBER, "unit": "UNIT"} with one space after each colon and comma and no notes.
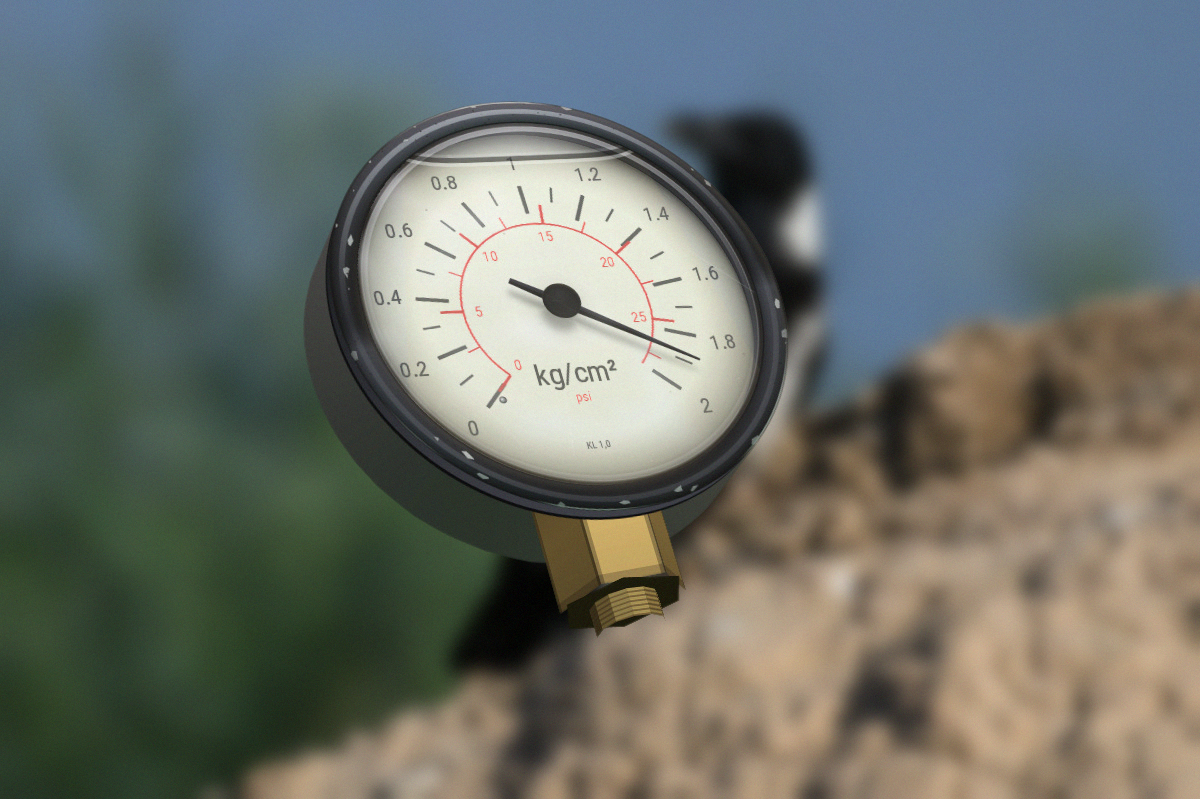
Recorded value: {"value": 1.9, "unit": "kg/cm²"}
